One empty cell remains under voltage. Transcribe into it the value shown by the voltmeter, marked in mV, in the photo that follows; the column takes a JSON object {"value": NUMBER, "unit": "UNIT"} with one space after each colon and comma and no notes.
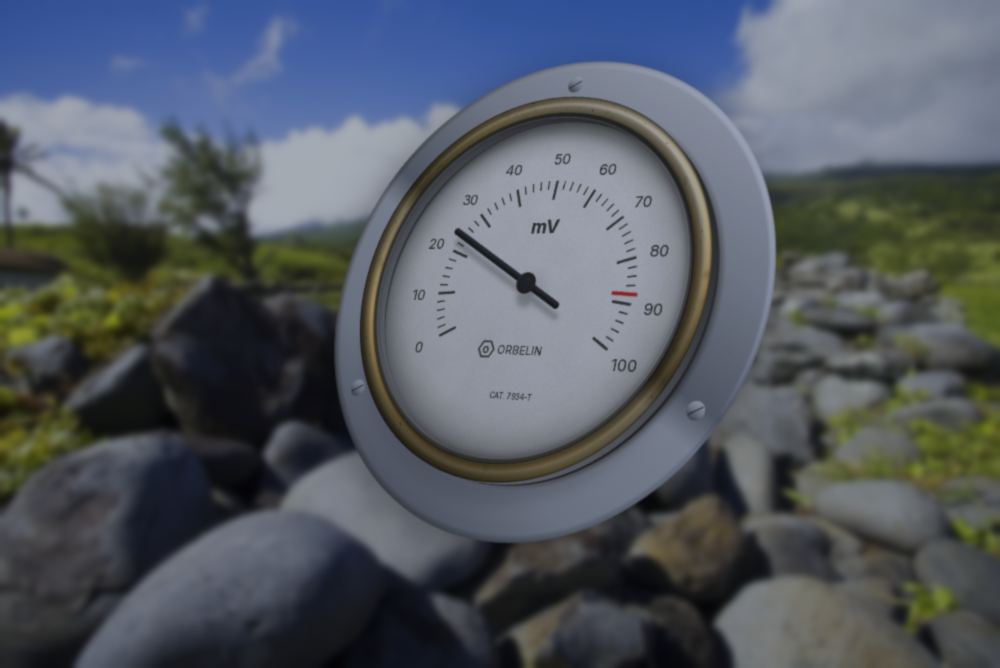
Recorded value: {"value": 24, "unit": "mV"}
